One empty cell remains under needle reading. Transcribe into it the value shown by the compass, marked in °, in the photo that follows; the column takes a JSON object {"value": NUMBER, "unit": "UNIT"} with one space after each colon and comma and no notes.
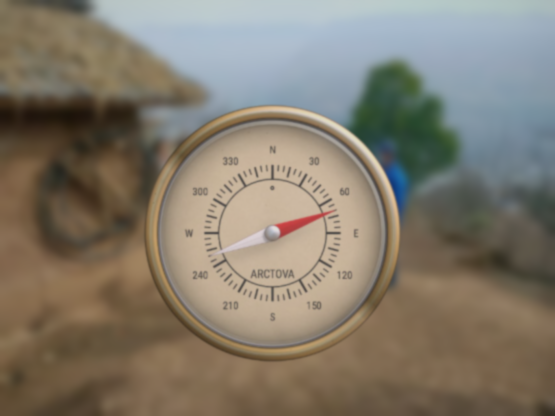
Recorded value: {"value": 70, "unit": "°"}
